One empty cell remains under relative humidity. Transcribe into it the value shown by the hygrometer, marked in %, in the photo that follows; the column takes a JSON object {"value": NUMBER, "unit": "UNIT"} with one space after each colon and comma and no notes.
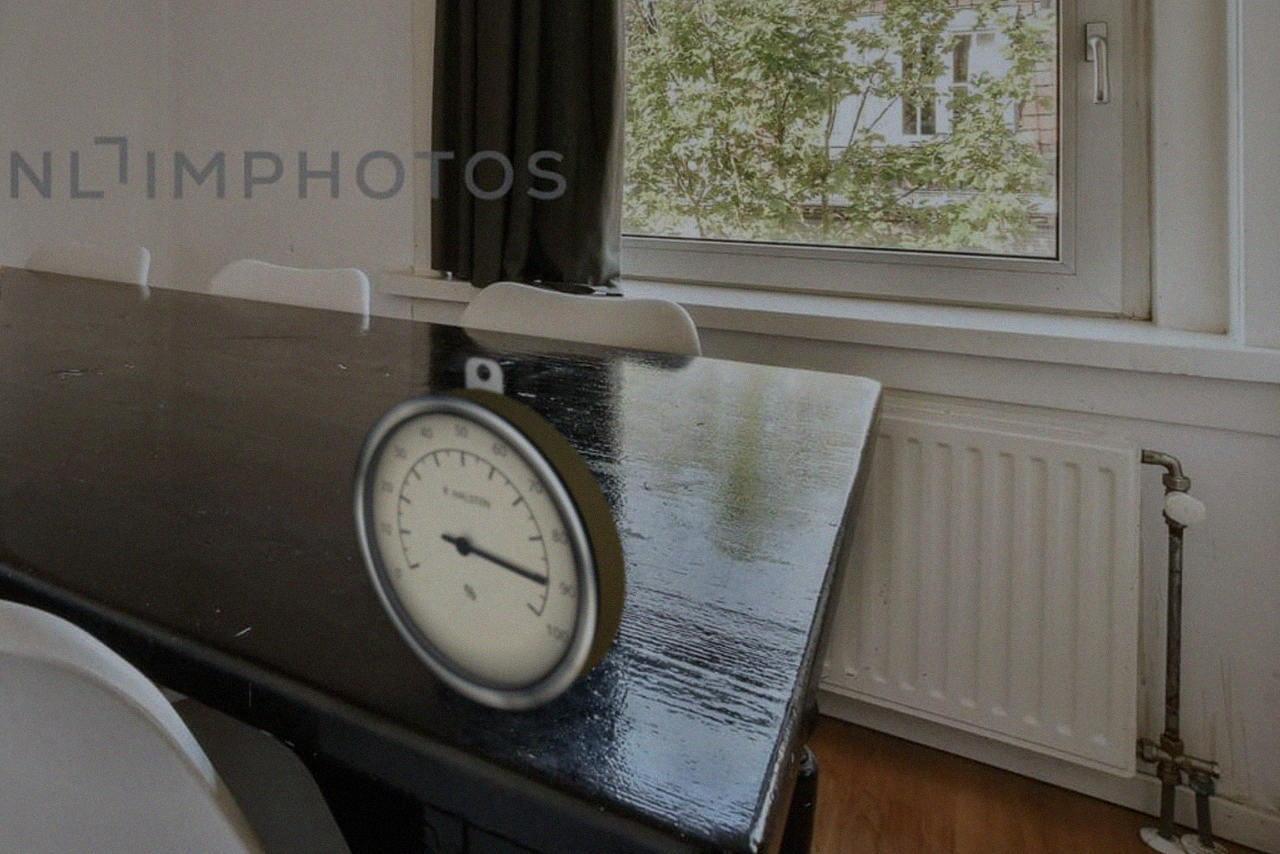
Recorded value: {"value": 90, "unit": "%"}
